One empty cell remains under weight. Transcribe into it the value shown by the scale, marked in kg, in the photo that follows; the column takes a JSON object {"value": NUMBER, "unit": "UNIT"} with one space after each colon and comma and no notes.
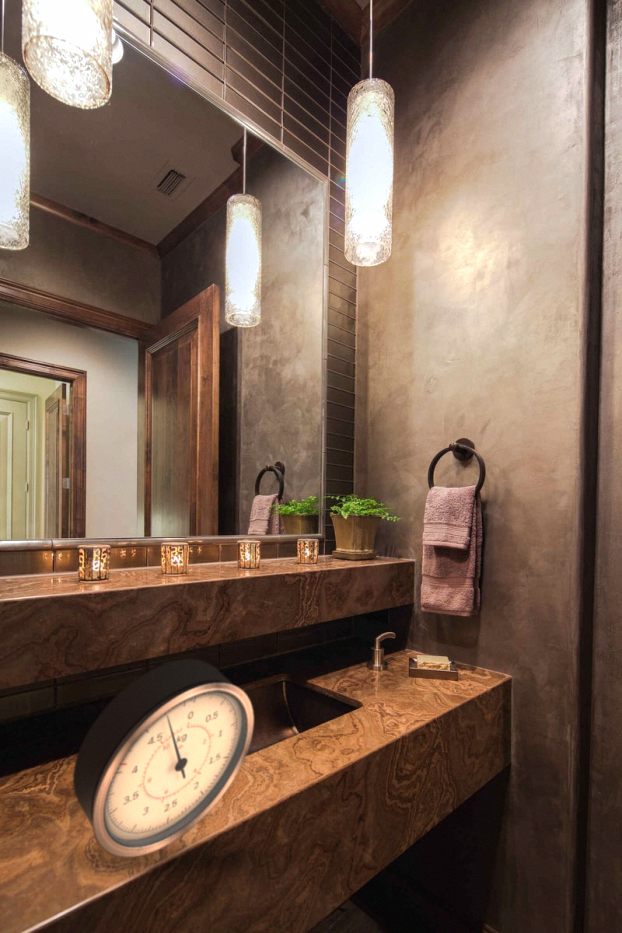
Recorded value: {"value": 4.75, "unit": "kg"}
